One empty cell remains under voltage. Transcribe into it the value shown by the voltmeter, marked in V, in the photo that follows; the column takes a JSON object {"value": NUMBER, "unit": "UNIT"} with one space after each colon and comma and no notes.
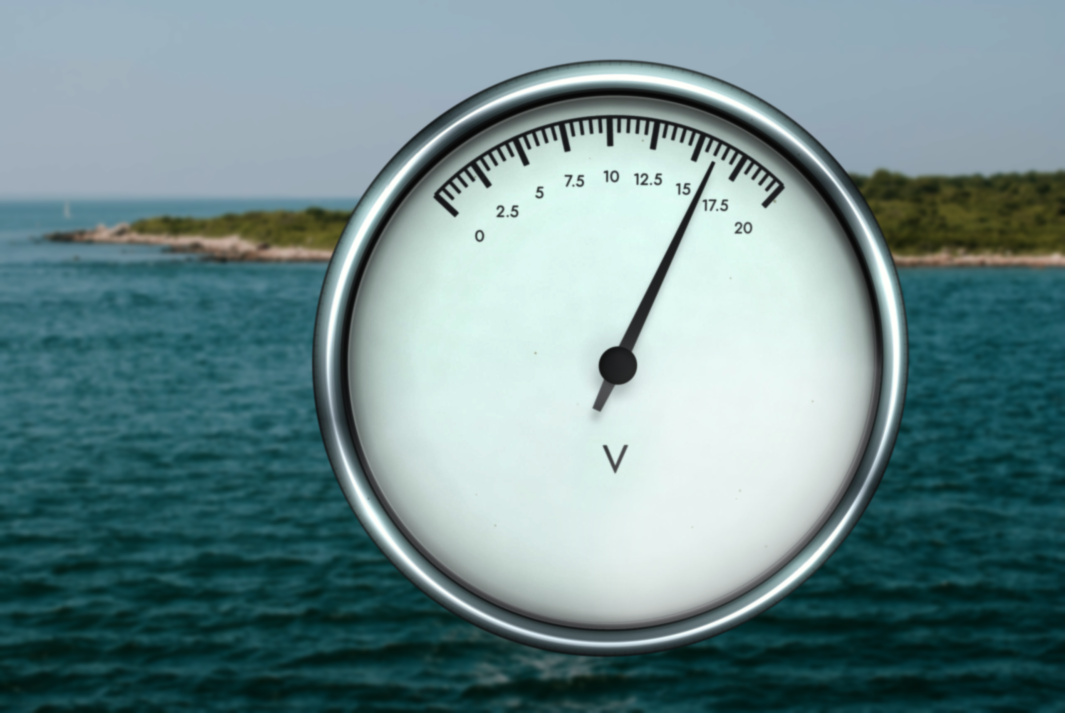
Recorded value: {"value": 16, "unit": "V"}
